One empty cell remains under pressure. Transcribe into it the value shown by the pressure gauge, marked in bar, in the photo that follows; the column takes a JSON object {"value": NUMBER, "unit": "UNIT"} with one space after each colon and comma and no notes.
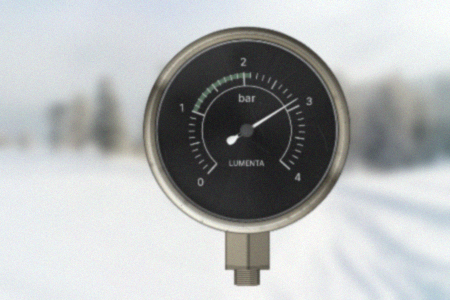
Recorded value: {"value": 2.9, "unit": "bar"}
